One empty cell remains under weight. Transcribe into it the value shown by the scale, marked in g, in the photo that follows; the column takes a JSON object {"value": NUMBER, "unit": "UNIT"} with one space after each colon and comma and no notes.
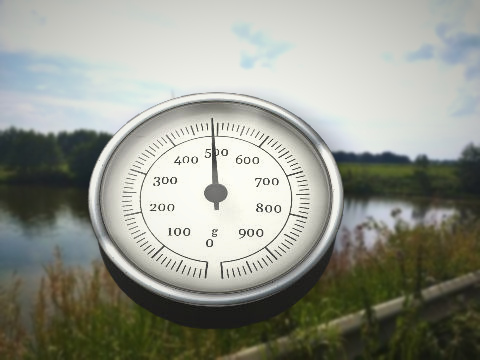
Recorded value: {"value": 490, "unit": "g"}
